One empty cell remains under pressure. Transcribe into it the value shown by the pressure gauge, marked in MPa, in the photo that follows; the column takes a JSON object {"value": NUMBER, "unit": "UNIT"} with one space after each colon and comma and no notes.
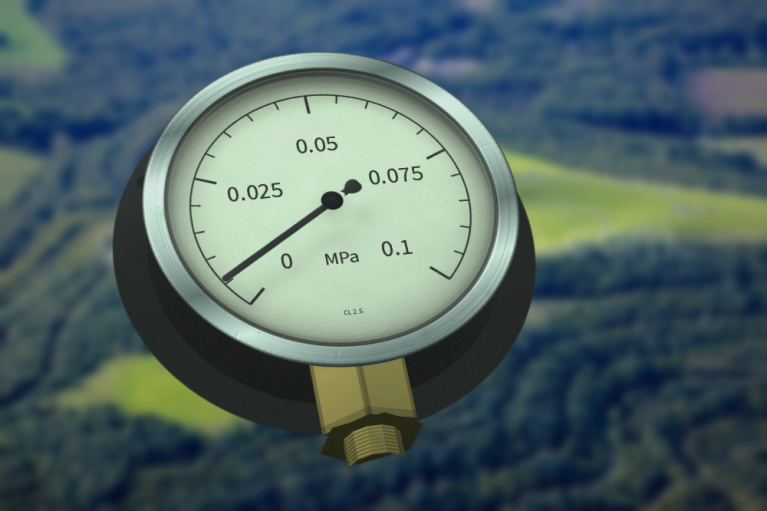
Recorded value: {"value": 0.005, "unit": "MPa"}
